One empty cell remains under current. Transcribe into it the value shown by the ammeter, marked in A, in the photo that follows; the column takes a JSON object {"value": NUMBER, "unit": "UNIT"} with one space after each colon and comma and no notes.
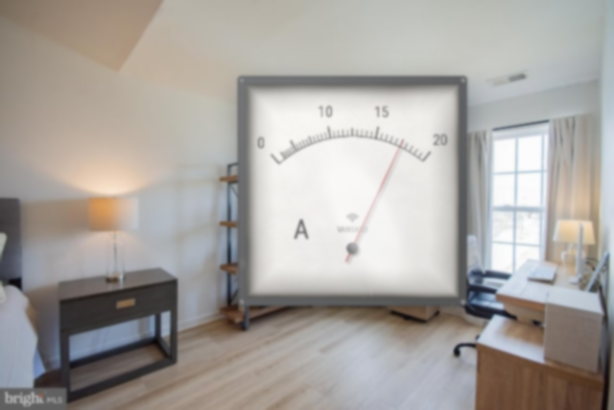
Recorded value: {"value": 17.5, "unit": "A"}
